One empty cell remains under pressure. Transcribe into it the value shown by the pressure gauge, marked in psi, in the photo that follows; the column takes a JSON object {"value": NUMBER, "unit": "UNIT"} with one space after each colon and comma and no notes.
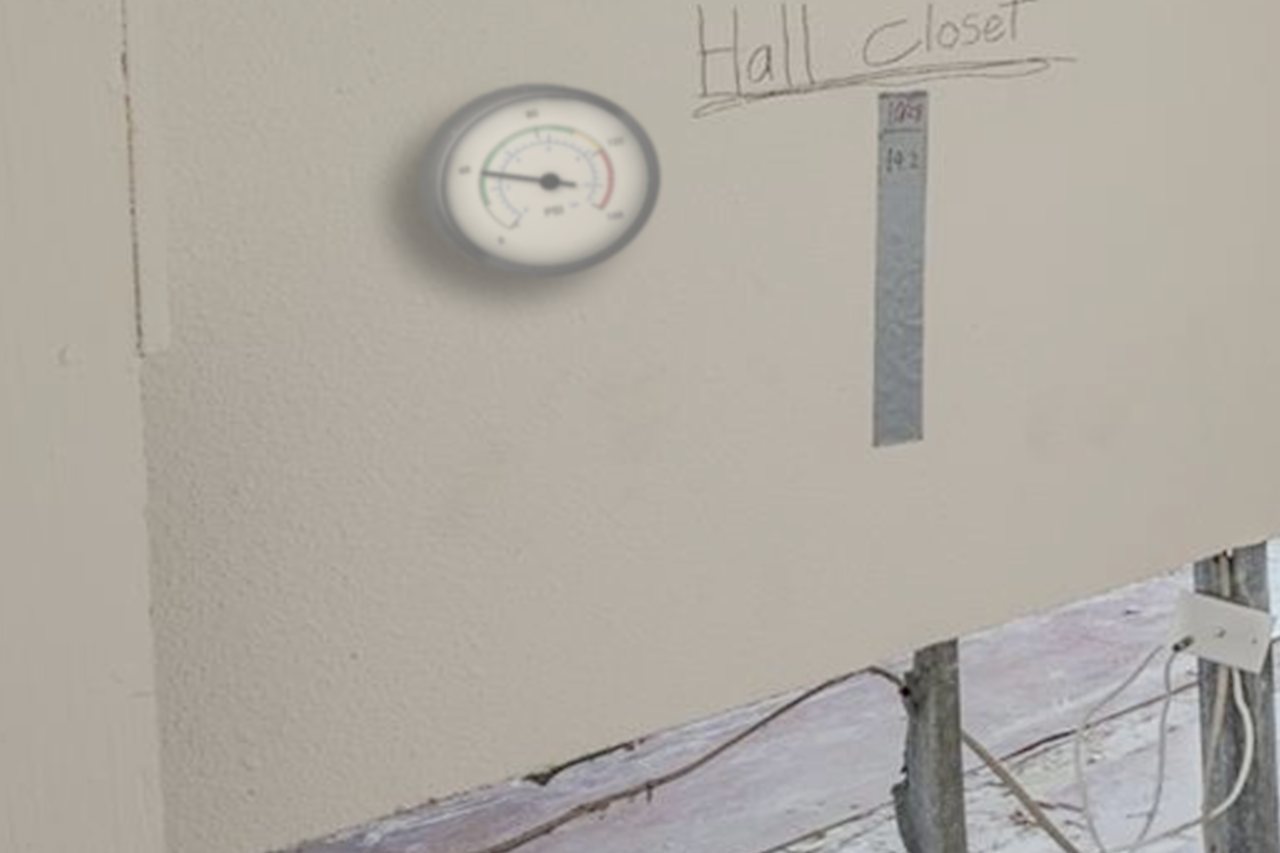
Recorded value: {"value": 40, "unit": "psi"}
